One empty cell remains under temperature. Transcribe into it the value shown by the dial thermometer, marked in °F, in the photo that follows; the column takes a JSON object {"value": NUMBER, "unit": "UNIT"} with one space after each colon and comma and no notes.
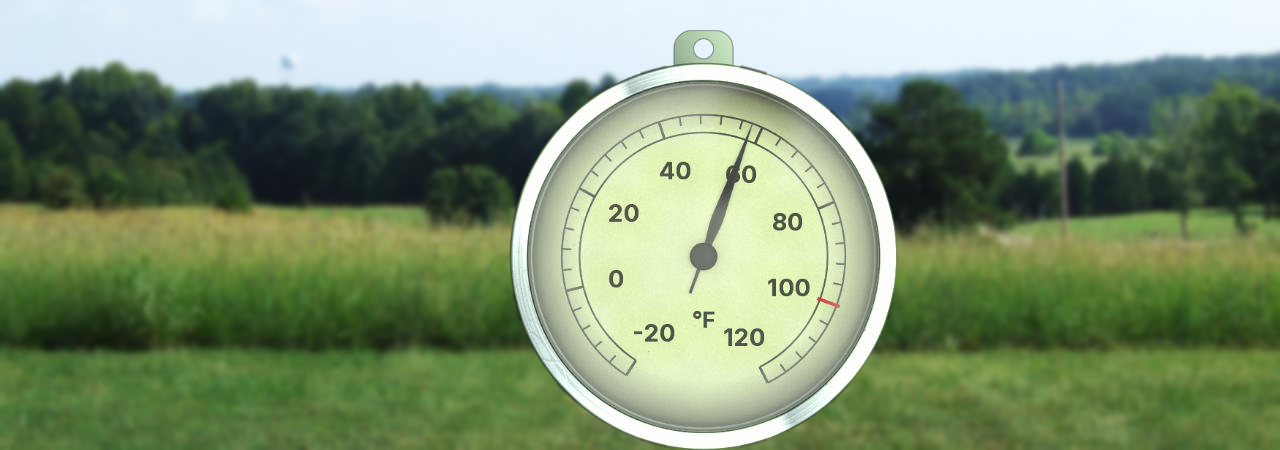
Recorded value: {"value": 58, "unit": "°F"}
